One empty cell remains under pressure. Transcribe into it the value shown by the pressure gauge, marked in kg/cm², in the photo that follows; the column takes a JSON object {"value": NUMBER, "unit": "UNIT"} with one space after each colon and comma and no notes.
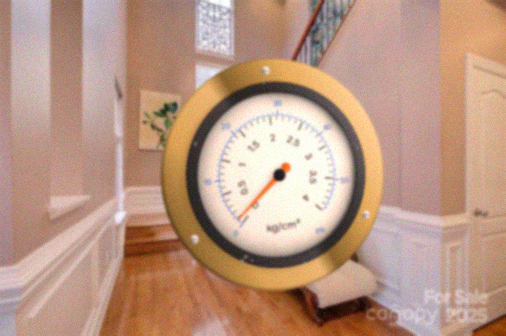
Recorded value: {"value": 0.1, "unit": "kg/cm²"}
